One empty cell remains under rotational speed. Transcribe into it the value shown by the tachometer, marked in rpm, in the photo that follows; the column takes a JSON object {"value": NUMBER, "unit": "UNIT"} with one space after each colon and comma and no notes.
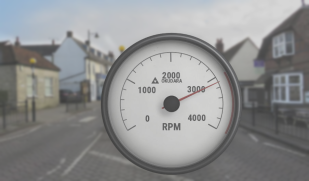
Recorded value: {"value": 3100, "unit": "rpm"}
